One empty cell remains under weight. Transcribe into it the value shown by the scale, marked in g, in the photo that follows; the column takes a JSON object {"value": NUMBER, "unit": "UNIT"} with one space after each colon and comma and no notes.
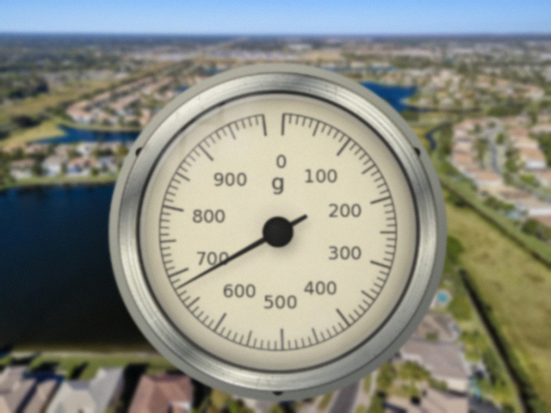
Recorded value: {"value": 680, "unit": "g"}
